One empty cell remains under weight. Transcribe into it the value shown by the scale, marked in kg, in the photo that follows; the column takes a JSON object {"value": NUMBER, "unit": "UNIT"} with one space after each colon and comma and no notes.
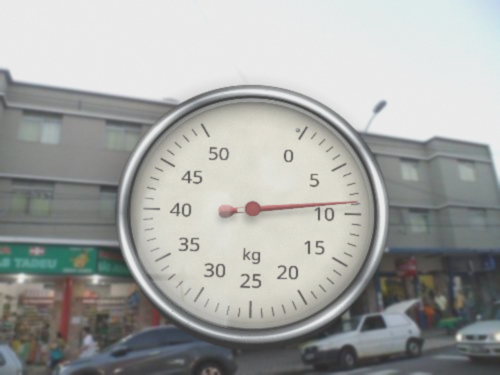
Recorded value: {"value": 9, "unit": "kg"}
